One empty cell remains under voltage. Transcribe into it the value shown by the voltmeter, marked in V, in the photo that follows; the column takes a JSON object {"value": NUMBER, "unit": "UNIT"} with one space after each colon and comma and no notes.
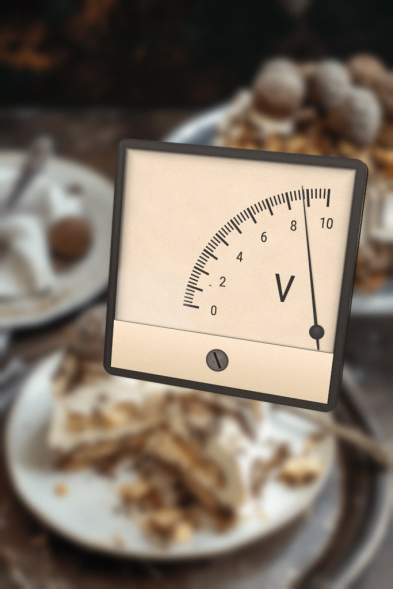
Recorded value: {"value": 8.8, "unit": "V"}
